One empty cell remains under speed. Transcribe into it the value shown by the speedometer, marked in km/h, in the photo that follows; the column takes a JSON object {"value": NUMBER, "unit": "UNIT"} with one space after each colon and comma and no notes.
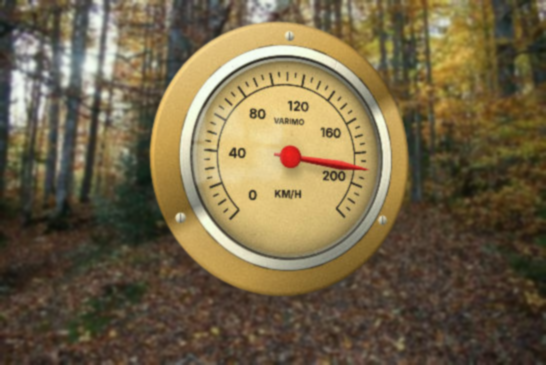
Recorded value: {"value": 190, "unit": "km/h"}
